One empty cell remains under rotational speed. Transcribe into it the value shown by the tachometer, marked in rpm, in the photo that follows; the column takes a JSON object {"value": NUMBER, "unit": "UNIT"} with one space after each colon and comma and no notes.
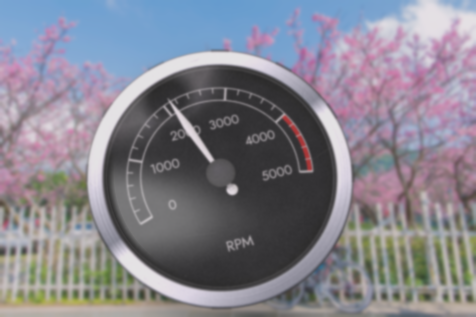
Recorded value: {"value": 2100, "unit": "rpm"}
